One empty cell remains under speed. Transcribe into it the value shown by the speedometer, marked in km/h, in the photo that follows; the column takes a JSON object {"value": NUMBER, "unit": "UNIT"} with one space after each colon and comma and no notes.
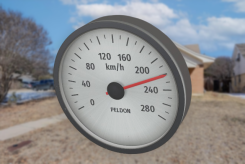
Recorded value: {"value": 220, "unit": "km/h"}
